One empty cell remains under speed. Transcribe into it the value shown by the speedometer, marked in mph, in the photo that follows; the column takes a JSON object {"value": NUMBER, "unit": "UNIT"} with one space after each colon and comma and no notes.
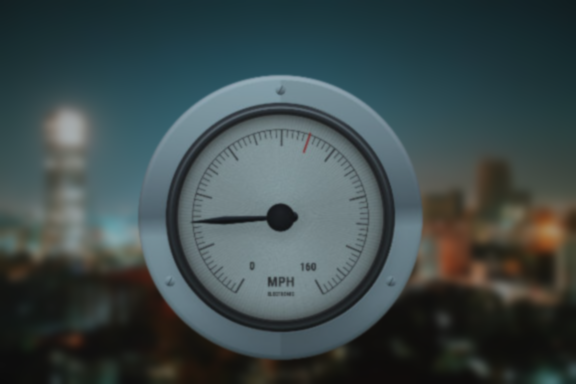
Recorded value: {"value": 30, "unit": "mph"}
